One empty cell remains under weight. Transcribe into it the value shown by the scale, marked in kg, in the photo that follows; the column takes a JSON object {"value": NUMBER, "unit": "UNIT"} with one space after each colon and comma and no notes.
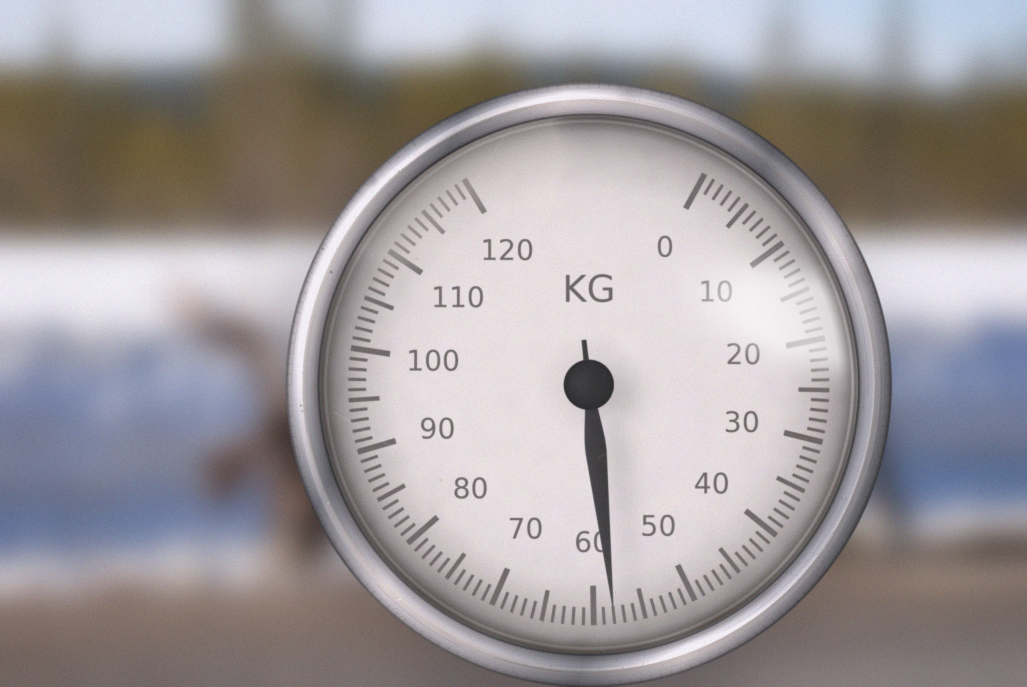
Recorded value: {"value": 58, "unit": "kg"}
